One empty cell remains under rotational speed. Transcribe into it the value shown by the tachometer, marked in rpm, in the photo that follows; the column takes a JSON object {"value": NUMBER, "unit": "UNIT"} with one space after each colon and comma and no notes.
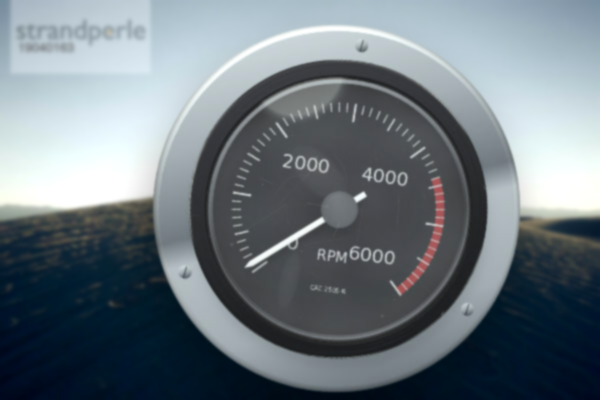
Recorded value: {"value": 100, "unit": "rpm"}
